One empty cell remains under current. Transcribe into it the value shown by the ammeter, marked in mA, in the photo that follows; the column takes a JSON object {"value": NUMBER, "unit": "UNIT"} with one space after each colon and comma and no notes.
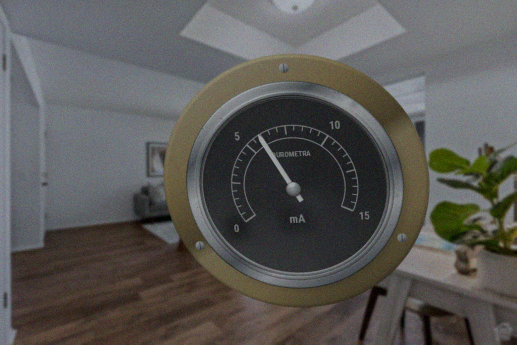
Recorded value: {"value": 6, "unit": "mA"}
